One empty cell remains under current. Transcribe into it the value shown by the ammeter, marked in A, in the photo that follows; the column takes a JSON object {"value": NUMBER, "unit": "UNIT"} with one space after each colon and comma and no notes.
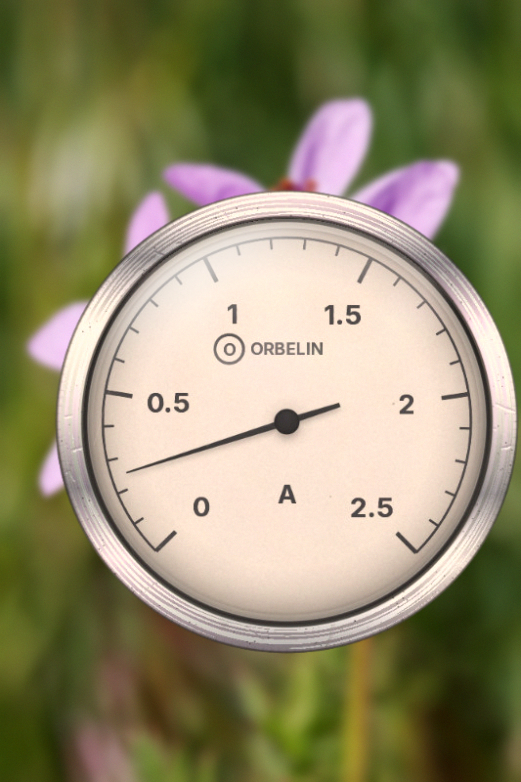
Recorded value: {"value": 0.25, "unit": "A"}
